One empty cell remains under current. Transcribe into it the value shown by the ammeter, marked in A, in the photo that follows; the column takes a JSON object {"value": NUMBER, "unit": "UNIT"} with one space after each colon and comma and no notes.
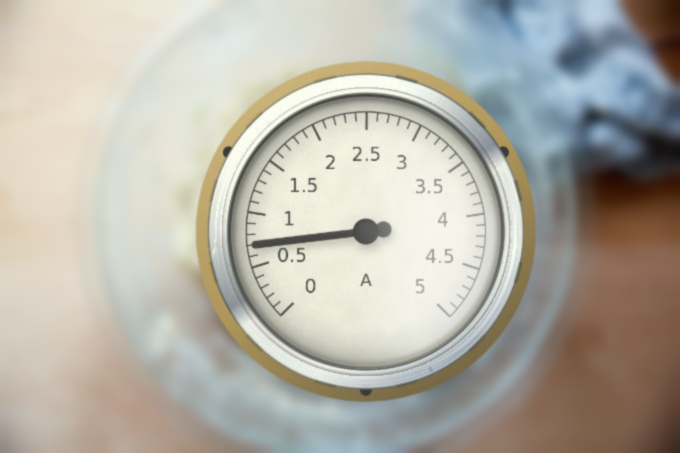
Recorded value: {"value": 0.7, "unit": "A"}
